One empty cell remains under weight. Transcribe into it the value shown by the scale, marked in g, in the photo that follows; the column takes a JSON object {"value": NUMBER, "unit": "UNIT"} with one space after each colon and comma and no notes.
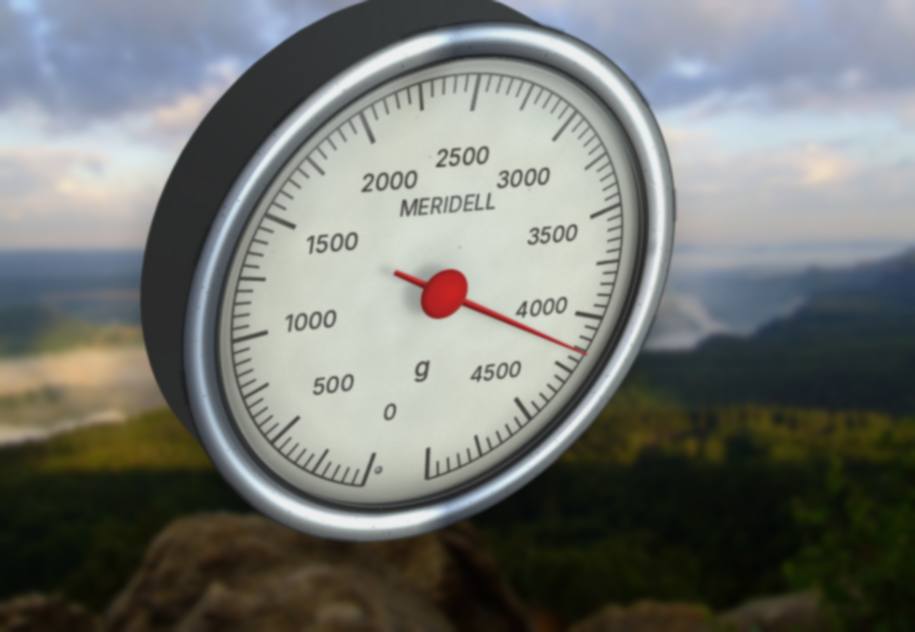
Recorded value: {"value": 4150, "unit": "g"}
